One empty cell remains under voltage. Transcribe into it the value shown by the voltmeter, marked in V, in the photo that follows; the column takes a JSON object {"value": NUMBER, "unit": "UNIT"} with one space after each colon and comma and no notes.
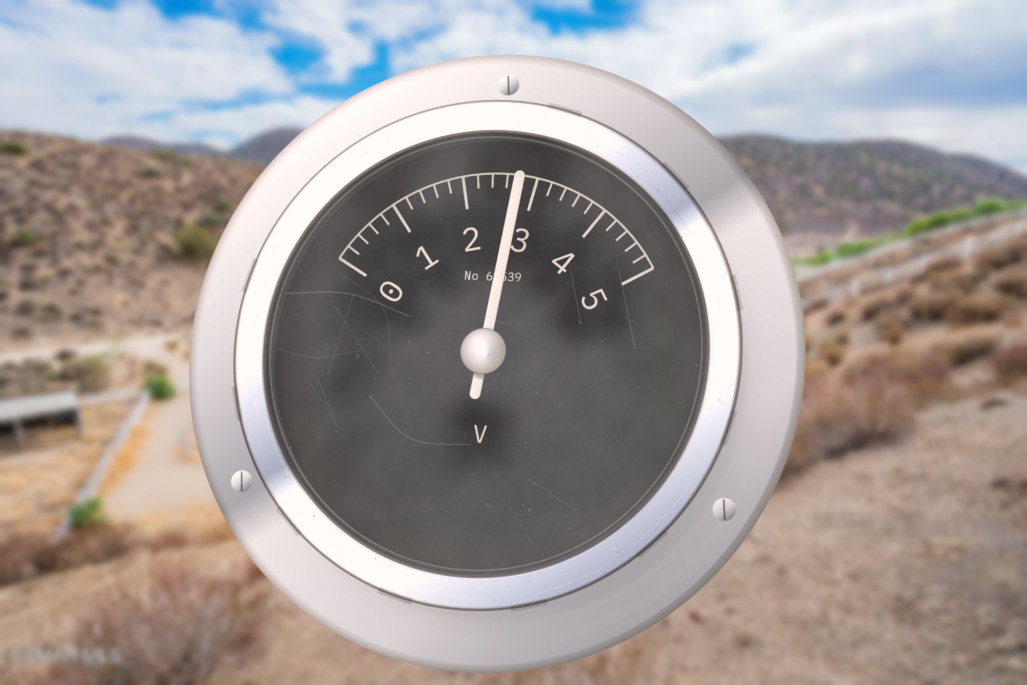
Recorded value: {"value": 2.8, "unit": "V"}
